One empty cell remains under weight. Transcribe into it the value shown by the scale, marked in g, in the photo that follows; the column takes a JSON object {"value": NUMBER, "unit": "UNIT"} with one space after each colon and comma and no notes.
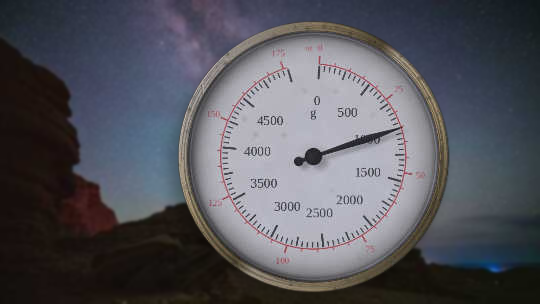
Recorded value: {"value": 1000, "unit": "g"}
